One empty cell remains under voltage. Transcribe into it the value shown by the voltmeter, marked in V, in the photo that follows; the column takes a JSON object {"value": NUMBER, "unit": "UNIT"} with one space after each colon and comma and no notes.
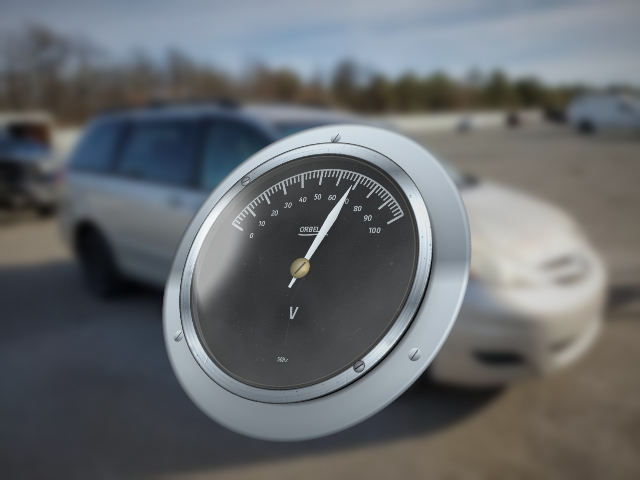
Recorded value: {"value": 70, "unit": "V"}
